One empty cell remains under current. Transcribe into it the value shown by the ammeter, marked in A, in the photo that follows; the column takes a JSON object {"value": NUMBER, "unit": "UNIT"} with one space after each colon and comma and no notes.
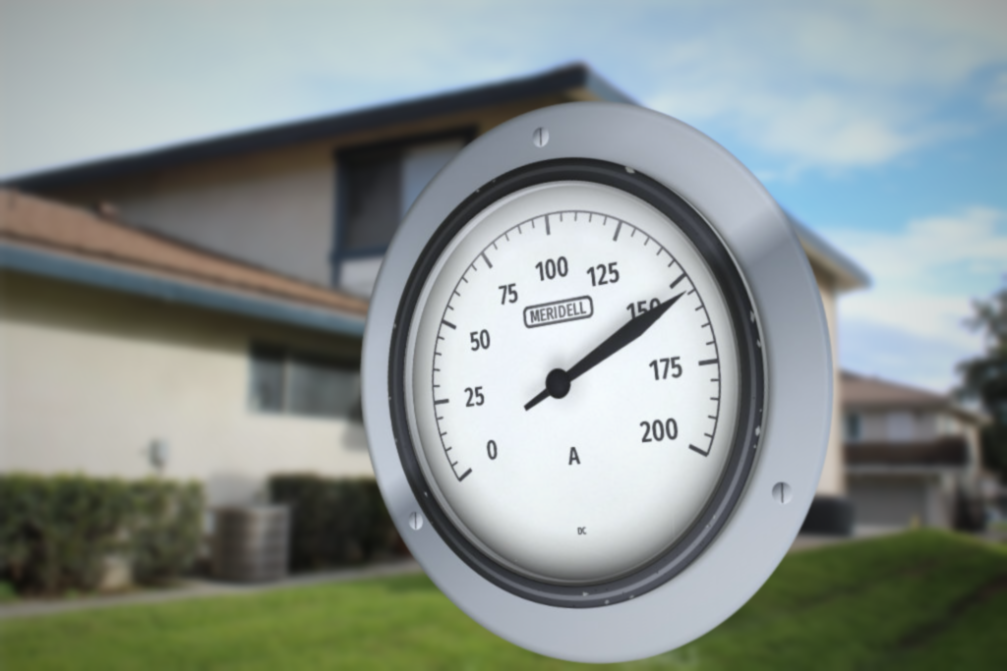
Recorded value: {"value": 155, "unit": "A"}
